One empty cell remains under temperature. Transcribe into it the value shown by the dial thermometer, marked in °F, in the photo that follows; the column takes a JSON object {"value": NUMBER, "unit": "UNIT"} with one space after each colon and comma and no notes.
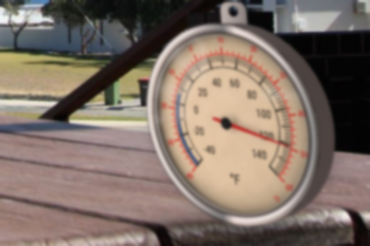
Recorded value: {"value": 120, "unit": "°F"}
